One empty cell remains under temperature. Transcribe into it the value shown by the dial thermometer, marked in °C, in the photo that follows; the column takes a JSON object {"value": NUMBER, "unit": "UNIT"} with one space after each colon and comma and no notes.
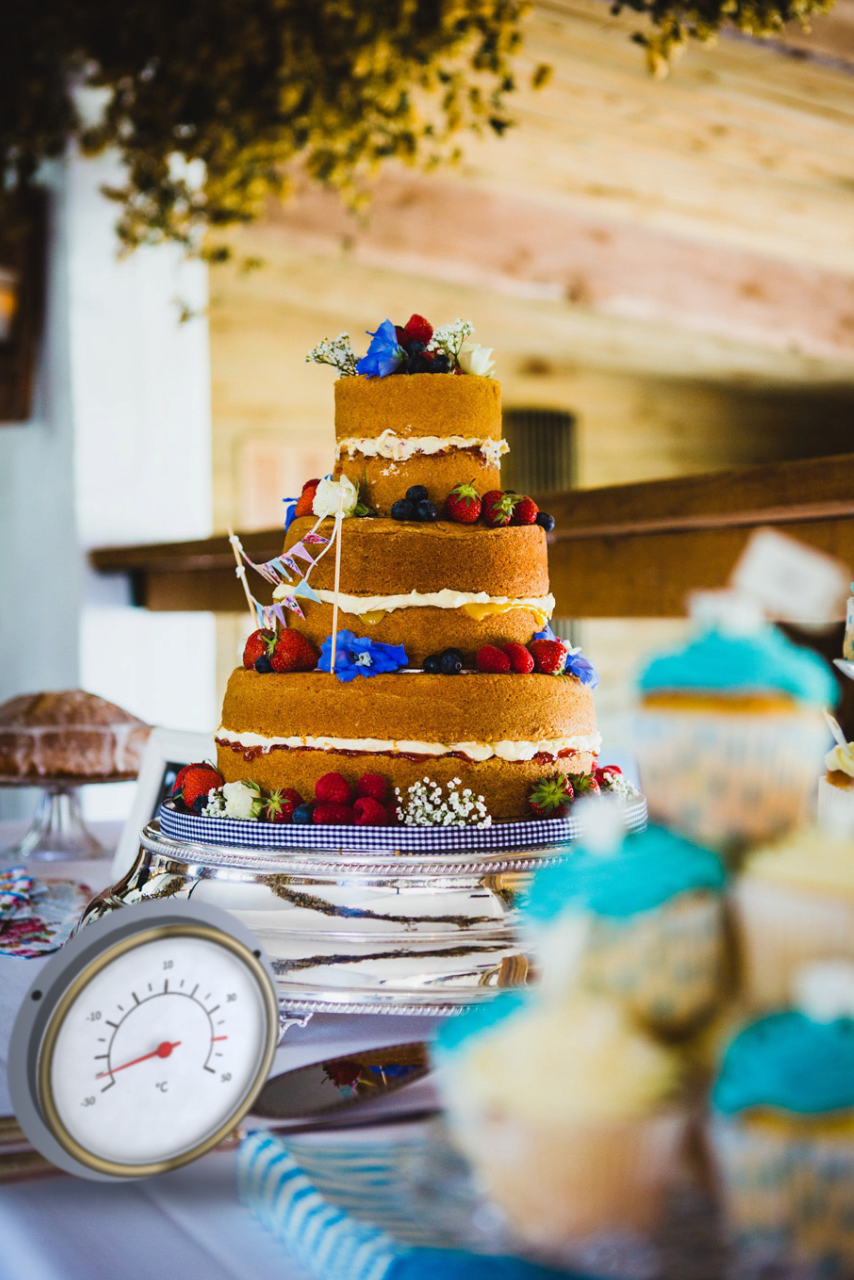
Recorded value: {"value": -25, "unit": "°C"}
